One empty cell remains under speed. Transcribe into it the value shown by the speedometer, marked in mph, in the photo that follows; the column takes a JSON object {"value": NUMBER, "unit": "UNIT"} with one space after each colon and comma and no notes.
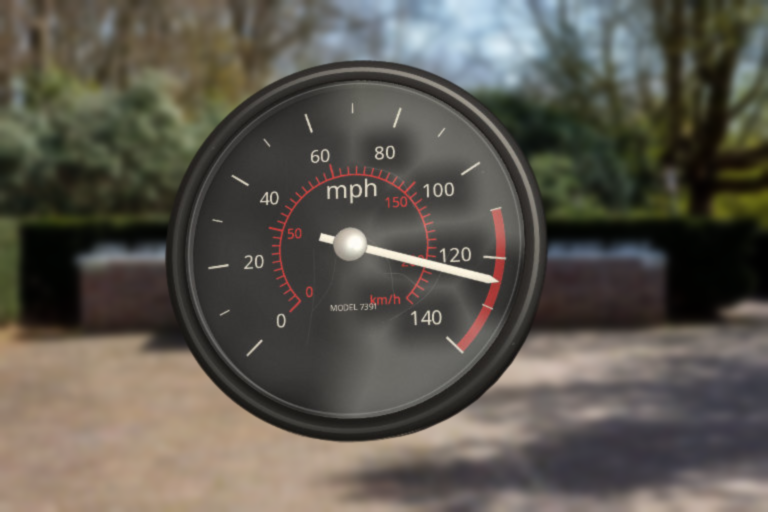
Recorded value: {"value": 125, "unit": "mph"}
